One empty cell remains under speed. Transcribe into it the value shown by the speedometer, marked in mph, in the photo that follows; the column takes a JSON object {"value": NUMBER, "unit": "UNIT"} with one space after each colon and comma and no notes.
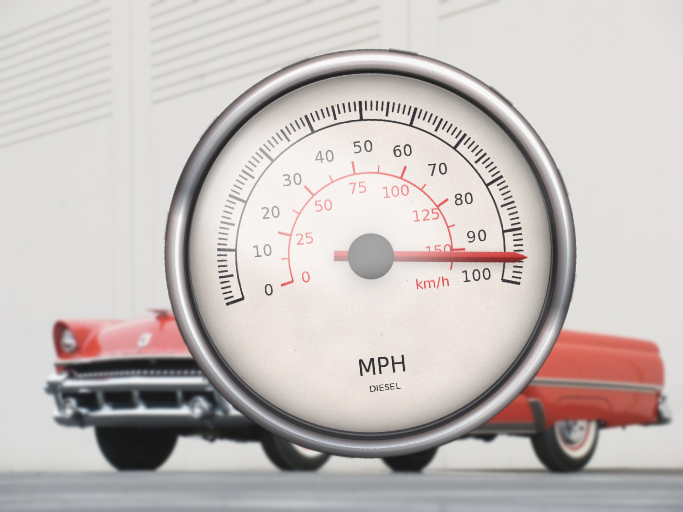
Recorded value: {"value": 95, "unit": "mph"}
